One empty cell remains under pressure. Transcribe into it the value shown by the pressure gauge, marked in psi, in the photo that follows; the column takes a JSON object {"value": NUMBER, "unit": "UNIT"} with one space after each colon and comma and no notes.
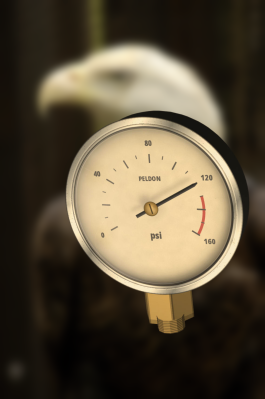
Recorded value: {"value": 120, "unit": "psi"}
